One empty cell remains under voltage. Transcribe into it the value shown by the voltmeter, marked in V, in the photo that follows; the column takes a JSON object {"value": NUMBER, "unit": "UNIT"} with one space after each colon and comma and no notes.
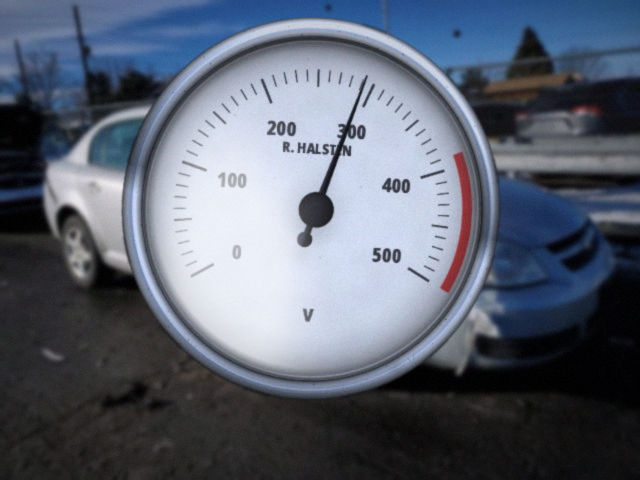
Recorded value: {"value": 290, "unit": "V"}
